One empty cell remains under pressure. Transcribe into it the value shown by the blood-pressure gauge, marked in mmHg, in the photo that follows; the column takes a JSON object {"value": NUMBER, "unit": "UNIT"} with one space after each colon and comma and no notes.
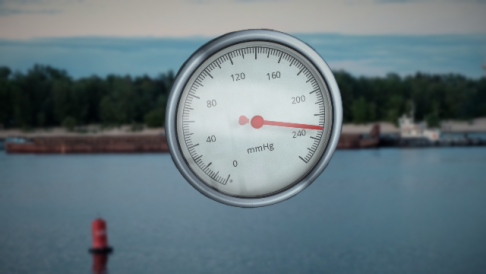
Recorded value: {"value": 230, "unit": "mmHg"}
